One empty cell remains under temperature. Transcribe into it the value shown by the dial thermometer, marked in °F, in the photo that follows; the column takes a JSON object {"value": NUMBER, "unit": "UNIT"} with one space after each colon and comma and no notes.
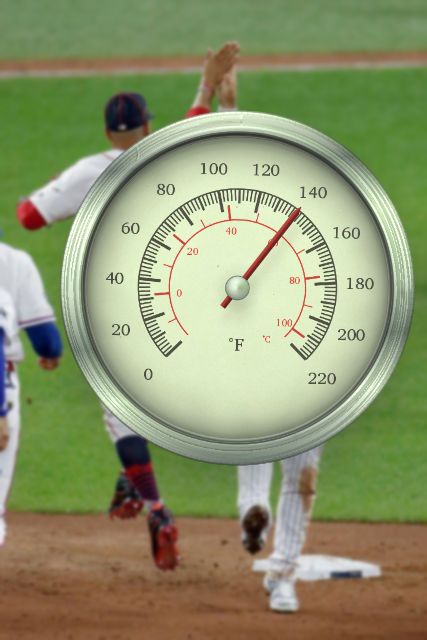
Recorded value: {"value": 140, "unit": "°F"}
